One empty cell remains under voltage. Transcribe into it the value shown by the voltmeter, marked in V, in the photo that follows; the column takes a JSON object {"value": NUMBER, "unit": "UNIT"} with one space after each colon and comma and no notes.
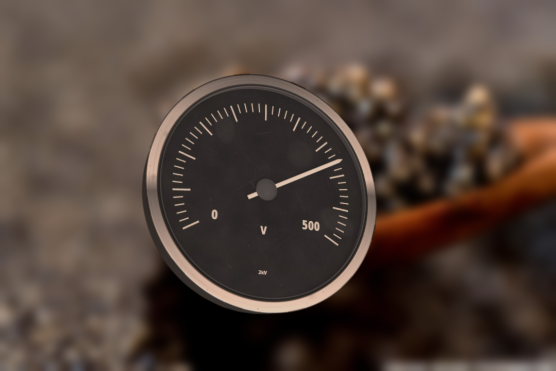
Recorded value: {"value": 380, "unit": "V"}
